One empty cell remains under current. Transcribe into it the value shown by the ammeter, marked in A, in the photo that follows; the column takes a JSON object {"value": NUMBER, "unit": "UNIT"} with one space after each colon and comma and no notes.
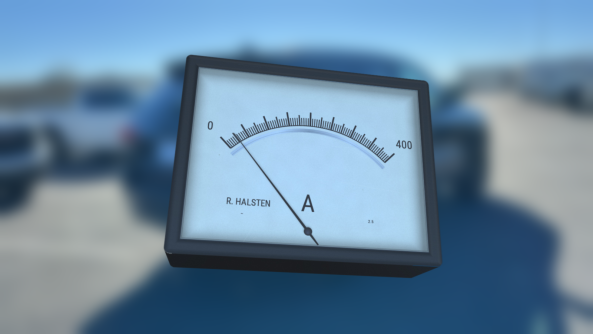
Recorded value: {"value": 25, "unit": "A"}
